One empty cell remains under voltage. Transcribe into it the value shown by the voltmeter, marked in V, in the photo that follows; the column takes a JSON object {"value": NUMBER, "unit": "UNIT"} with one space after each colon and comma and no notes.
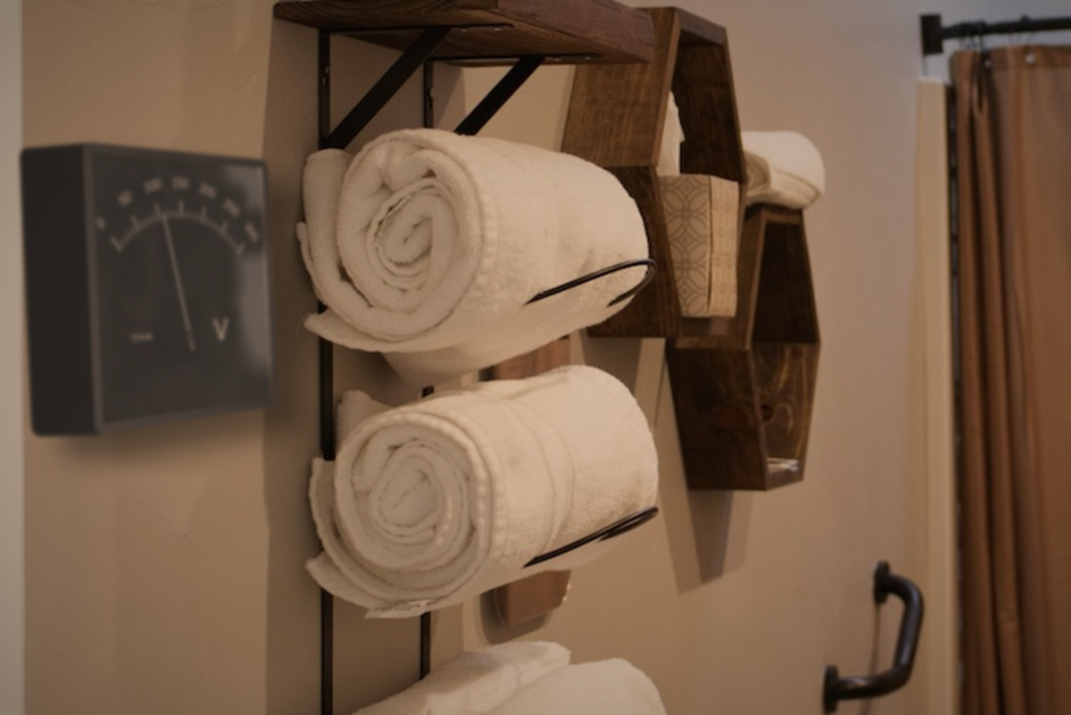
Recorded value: {"value": 100, "unit": "V"}
